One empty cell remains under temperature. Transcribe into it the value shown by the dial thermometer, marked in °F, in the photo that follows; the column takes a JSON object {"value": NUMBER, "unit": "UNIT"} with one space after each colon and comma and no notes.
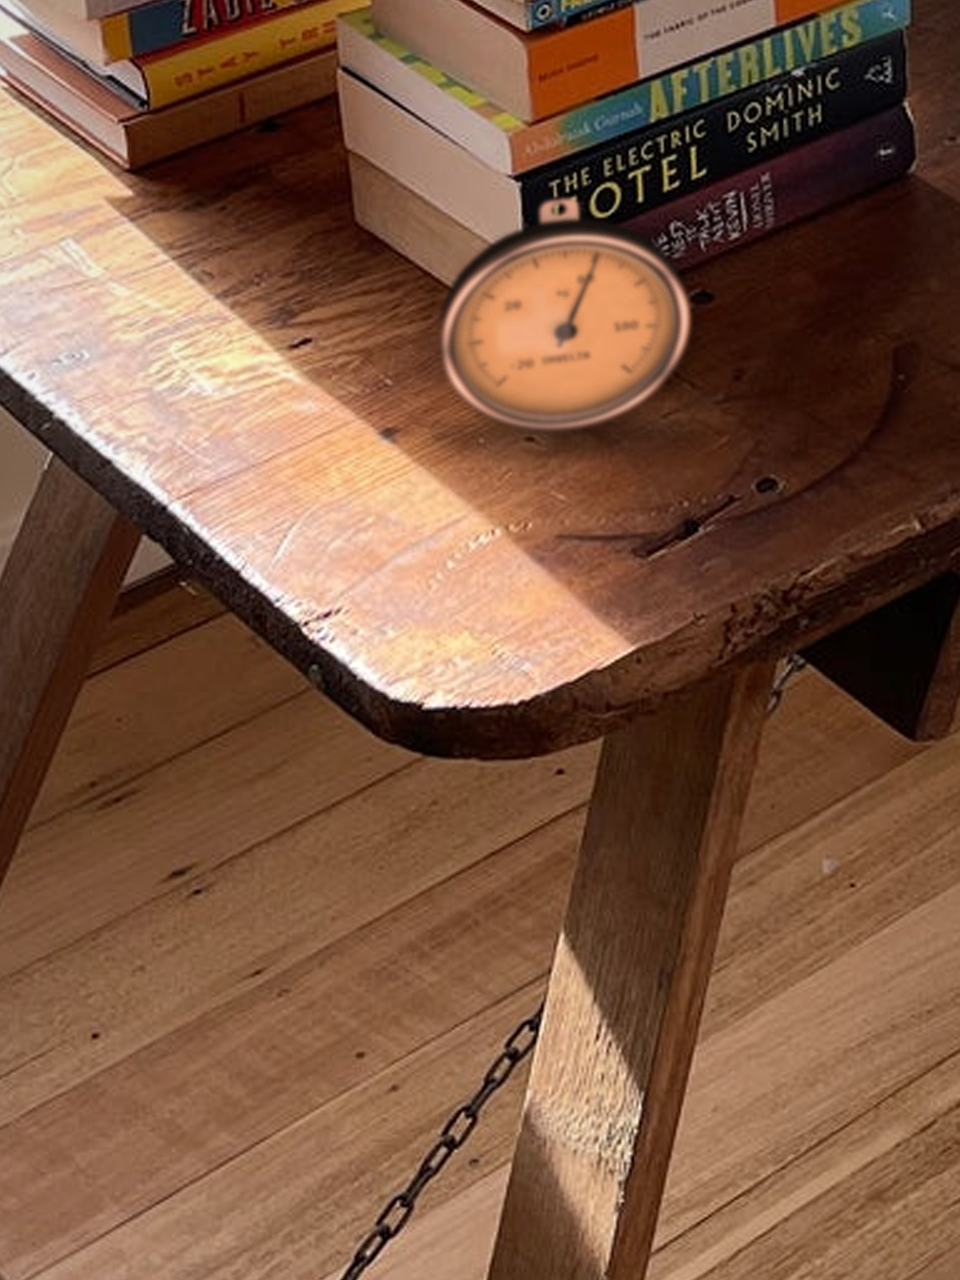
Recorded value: {"value": 60, "unit": "°F"}
